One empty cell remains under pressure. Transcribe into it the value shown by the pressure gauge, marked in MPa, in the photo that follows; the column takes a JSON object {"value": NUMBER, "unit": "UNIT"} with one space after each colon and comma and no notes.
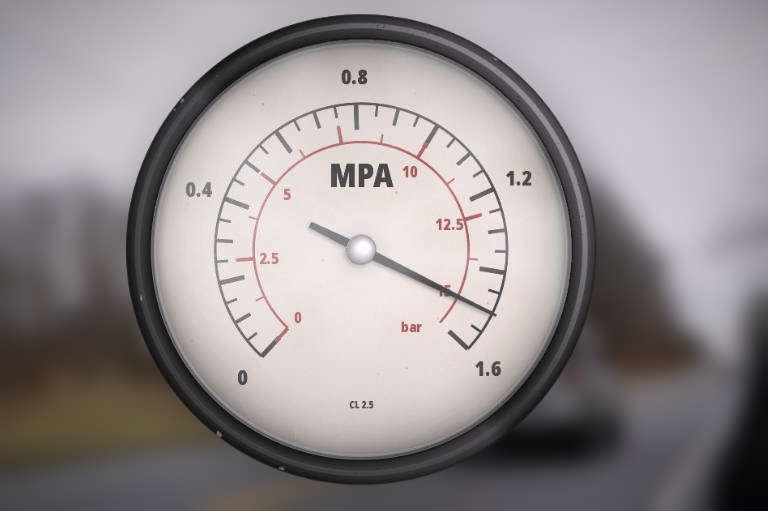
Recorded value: {"value": 1.5, "unit": "MPa"}
